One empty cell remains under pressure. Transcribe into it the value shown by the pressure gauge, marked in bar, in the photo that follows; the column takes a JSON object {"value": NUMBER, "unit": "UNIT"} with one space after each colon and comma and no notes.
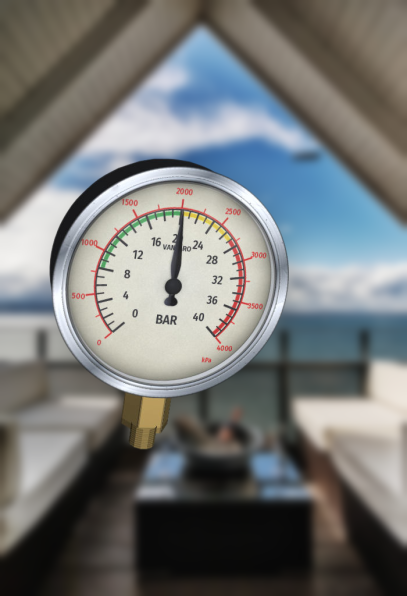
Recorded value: {"value": 20, "unit": "bar"}
